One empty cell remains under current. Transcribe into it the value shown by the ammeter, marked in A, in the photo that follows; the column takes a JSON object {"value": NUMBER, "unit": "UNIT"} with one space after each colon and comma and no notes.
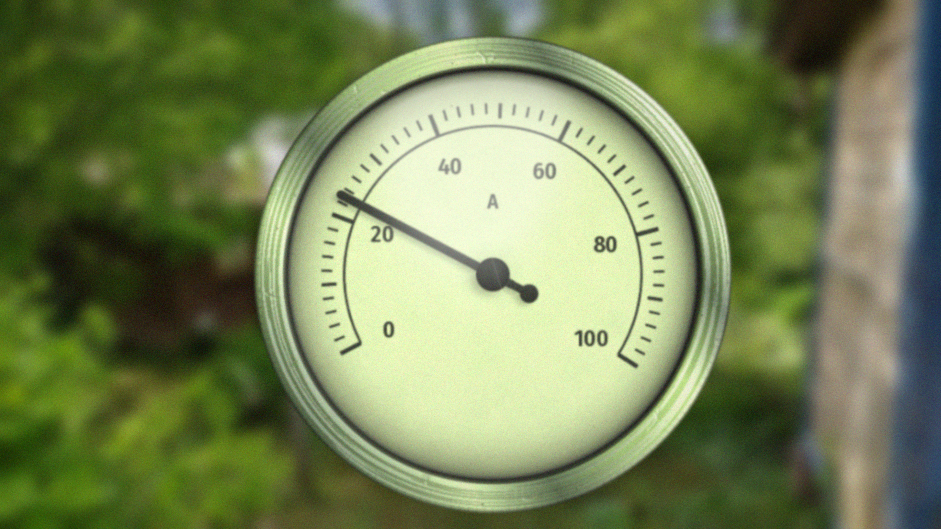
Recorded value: {"value": 23, "unit": "A"}
